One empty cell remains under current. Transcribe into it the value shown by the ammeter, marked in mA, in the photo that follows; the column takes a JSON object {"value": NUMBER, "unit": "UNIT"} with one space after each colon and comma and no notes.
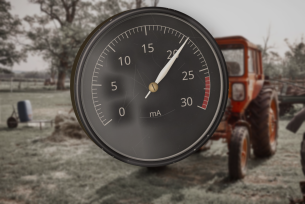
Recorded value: {"value": 20.5, "unit": "mA"}
